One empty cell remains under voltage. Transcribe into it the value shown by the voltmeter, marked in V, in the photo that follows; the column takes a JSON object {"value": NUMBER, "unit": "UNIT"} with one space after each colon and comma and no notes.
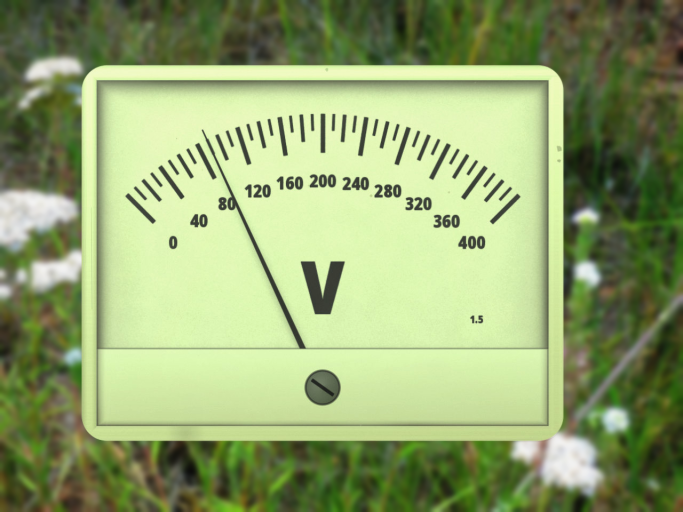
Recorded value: {"value": 90, "unit": "V"}
